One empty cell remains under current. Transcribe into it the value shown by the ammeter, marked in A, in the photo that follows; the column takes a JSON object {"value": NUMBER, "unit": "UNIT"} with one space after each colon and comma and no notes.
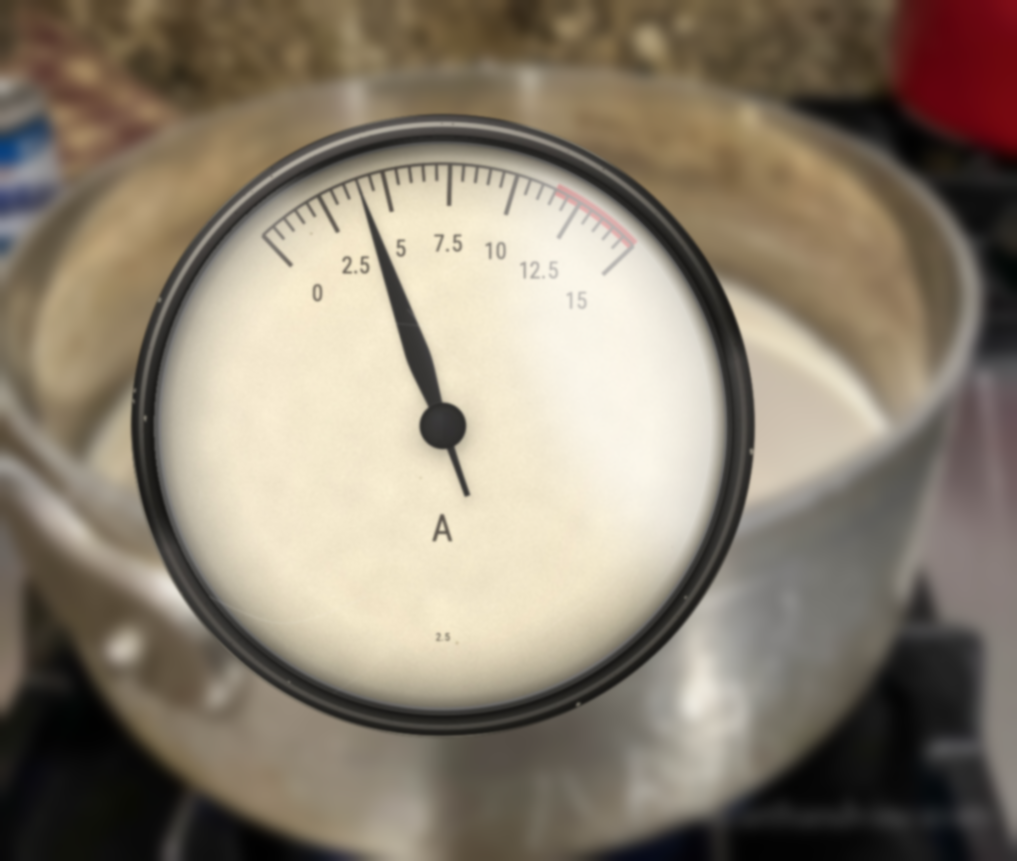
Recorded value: {"value": 4, "unit": "A"}
